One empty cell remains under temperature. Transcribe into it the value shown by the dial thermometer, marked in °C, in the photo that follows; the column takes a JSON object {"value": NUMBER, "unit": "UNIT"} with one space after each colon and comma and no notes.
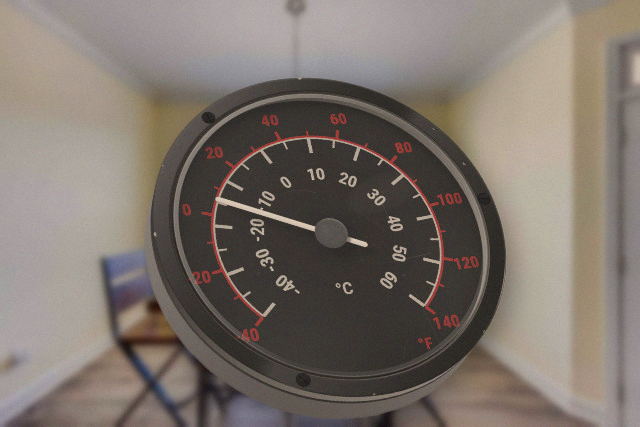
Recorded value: {"value": -15, "unit": "°C"}
